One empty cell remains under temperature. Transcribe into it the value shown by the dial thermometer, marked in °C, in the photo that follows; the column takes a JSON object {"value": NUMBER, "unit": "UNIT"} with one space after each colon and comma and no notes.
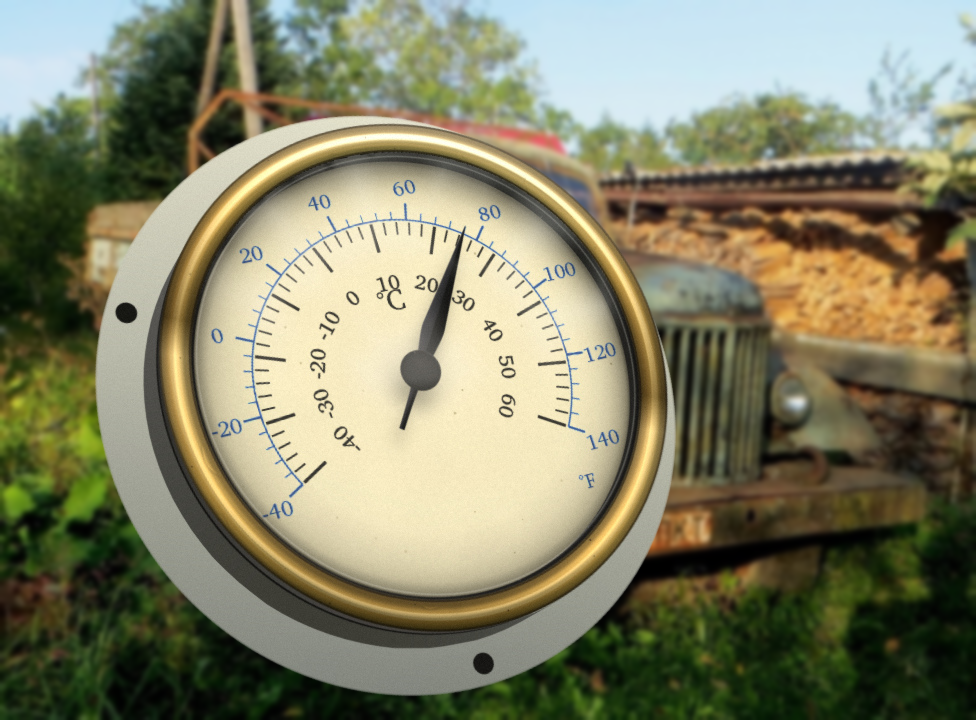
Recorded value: {"value": 24, "unit": "°C"}
